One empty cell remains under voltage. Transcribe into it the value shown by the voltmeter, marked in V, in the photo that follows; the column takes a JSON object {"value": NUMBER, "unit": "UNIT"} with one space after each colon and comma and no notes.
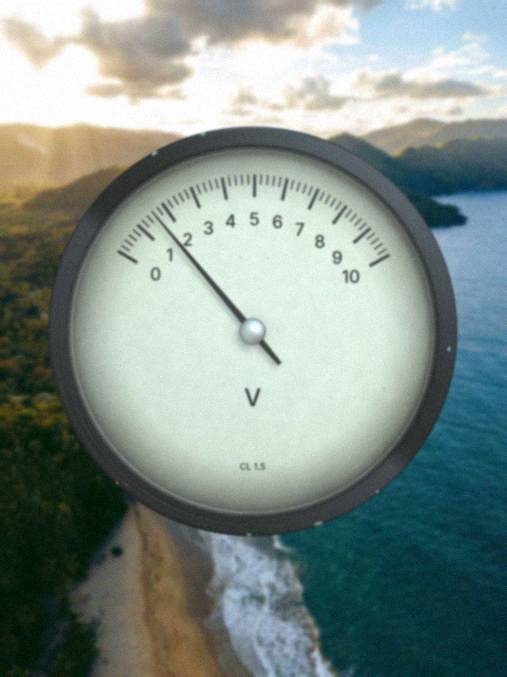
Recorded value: {"value": 1.6, "unit": "V"}
